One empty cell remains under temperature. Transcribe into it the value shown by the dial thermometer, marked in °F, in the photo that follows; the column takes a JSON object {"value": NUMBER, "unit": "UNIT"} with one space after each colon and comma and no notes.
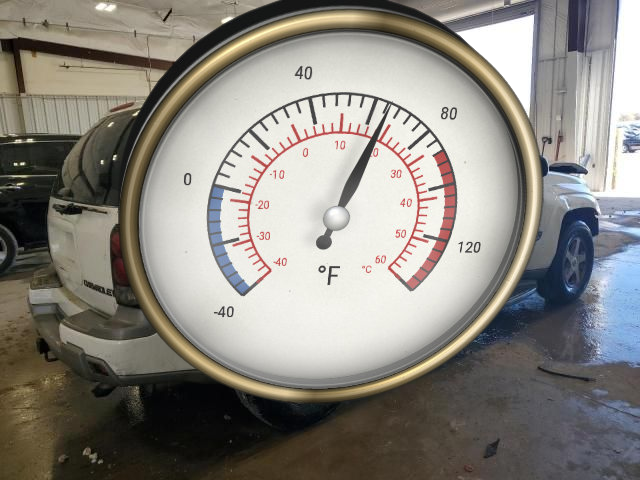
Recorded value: {"value": 64, "unit": "°F"}
